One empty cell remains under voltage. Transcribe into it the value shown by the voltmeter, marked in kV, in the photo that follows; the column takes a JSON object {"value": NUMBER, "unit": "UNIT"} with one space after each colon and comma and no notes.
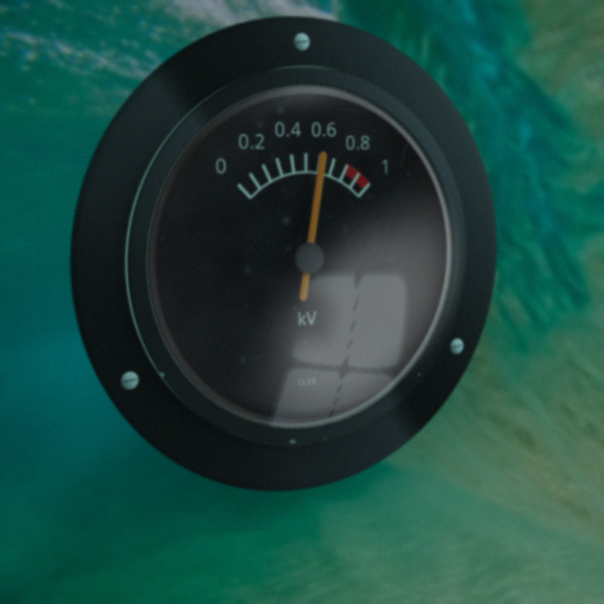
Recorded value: {"value": 0.6, "unit": "kV"}
